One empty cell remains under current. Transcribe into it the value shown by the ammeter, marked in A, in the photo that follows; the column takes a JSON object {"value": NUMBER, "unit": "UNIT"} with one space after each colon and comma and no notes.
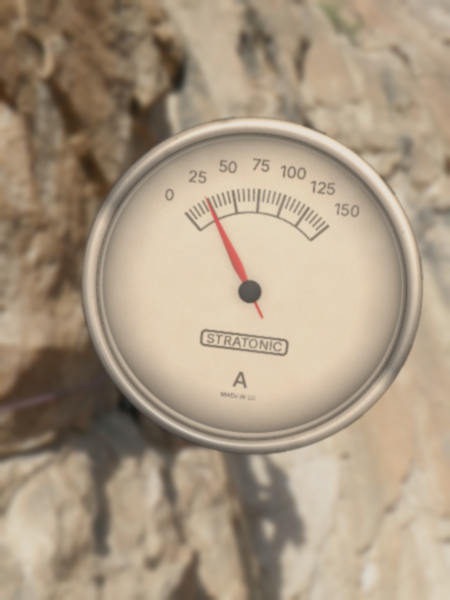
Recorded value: {"value": 25, "unit": "A"}
